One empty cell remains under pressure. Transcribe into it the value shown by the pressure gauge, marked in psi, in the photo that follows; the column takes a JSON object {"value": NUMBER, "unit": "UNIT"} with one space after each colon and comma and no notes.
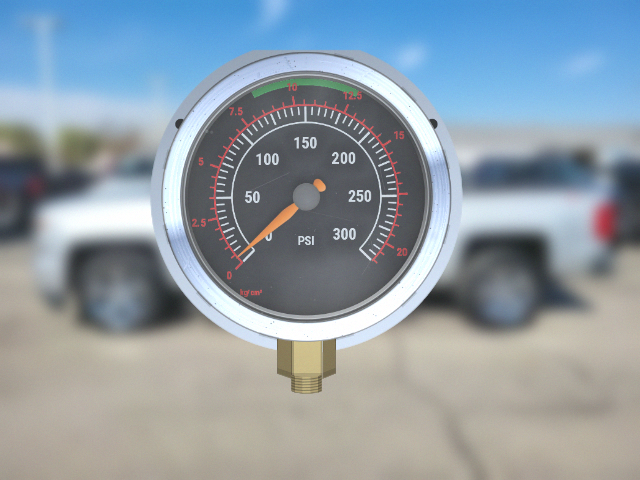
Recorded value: {"value": 5, "unit": "psi"}
